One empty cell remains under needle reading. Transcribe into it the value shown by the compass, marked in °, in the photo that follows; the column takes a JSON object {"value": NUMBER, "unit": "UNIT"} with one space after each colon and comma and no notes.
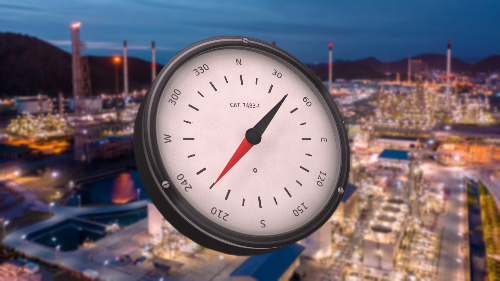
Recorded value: {"value": 225, "unit": "°"}
